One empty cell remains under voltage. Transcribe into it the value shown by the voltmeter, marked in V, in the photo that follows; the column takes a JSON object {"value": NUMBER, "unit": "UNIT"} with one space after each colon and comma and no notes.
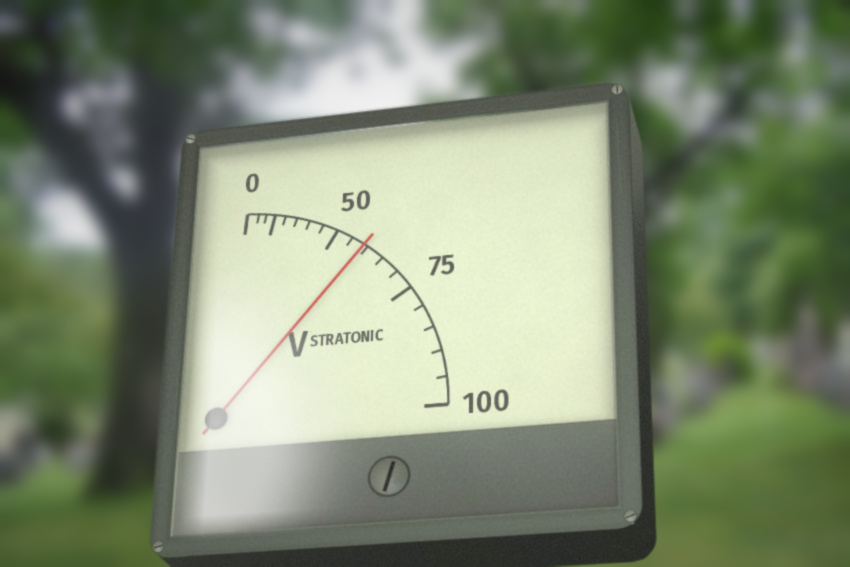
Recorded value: {"value": 60, "unit": "V"}
